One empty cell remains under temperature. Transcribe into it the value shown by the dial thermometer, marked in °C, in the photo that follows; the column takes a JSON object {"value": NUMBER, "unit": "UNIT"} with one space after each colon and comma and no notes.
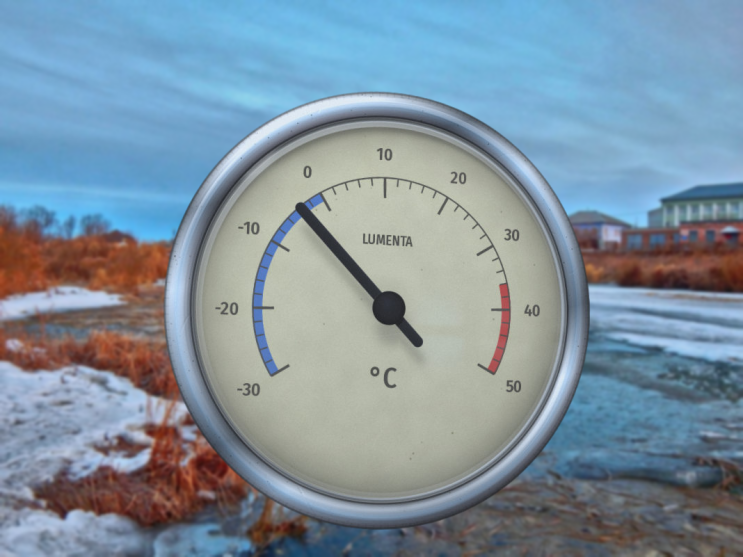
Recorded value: {"value": -4, "unit": "°C"}
